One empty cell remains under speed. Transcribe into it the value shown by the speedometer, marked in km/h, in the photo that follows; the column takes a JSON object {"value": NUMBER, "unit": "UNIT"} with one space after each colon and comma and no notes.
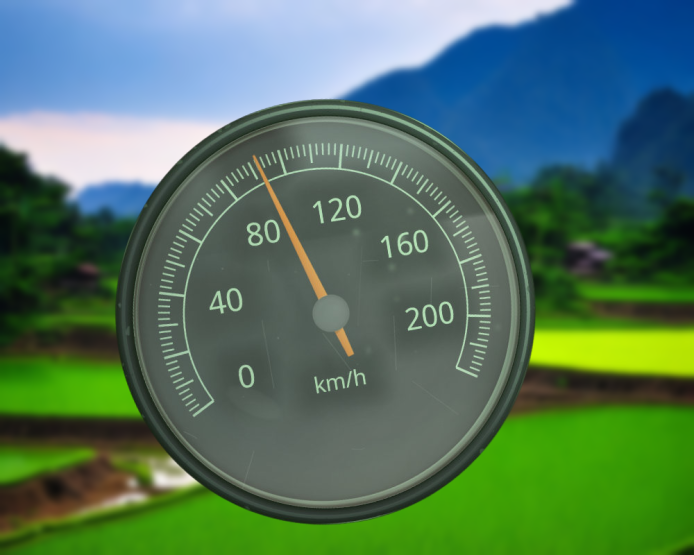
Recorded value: {"value": 92, "unit": "km/h"}
